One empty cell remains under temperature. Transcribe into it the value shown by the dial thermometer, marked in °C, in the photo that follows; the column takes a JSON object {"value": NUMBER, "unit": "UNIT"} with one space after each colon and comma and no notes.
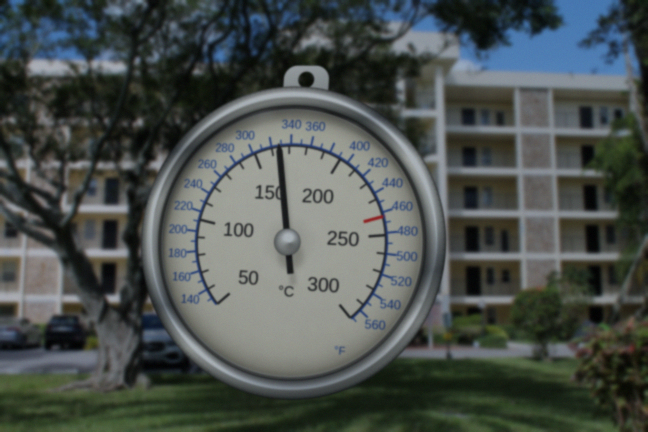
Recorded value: {"value": 165, "unit": "°C"}
